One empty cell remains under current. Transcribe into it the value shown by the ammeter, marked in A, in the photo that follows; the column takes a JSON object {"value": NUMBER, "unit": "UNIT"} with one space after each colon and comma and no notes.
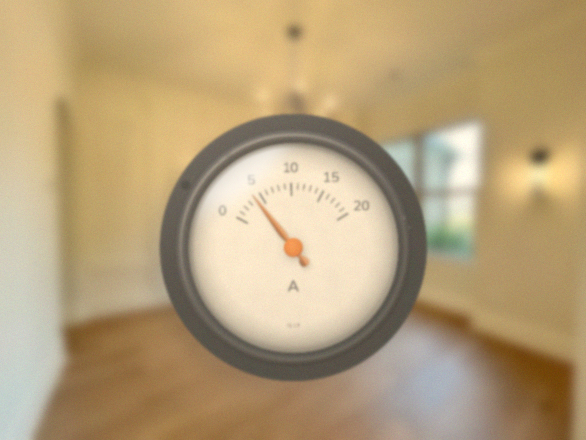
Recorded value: {"value": 4, "unit": "A"}
